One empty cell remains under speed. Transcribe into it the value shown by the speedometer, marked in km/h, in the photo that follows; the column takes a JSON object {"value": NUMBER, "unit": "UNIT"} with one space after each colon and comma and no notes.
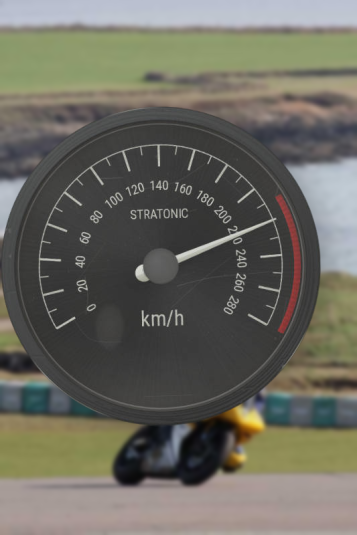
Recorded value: {"value": 220, "unit": "km/h"}
